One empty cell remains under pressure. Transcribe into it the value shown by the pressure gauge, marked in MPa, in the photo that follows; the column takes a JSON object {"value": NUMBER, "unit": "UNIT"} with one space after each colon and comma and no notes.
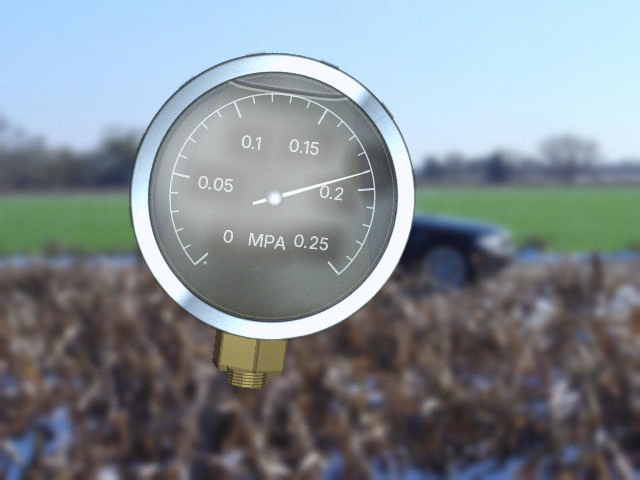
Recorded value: {"value": 0.19, "unit": "MPa"}
